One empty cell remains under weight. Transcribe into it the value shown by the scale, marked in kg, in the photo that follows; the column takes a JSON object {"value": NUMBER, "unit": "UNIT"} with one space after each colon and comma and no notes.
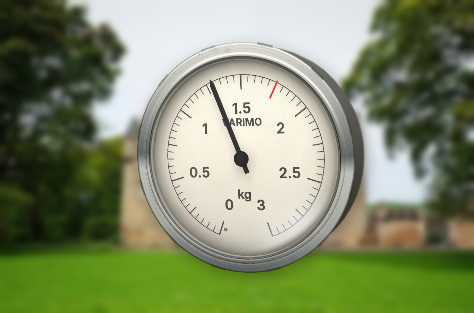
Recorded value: {"value": 1.3, "unit": "kg"}
